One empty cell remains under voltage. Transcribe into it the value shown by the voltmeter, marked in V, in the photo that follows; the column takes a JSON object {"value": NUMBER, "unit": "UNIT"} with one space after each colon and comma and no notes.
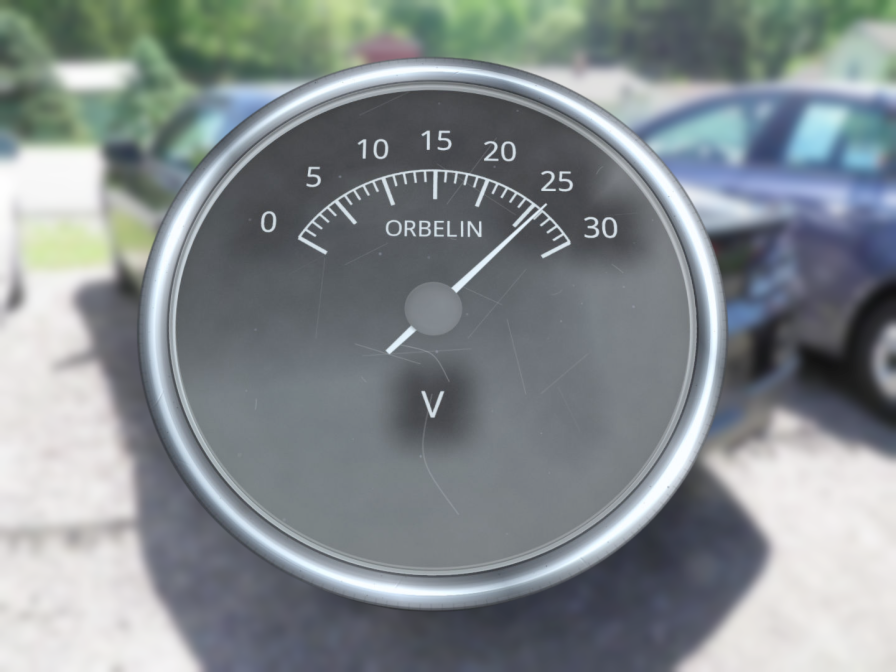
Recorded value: {"value": 26, "unit": "V"}
